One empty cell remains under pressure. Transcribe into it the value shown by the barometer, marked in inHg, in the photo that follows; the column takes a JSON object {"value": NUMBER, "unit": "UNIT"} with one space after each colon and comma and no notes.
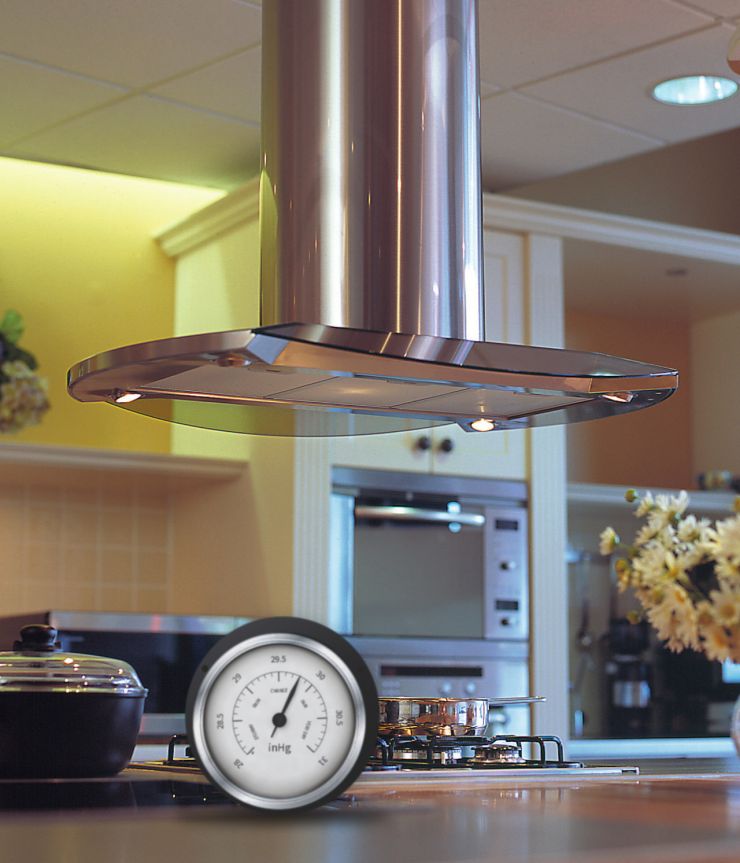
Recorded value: {"value": 29.8, "unit": "inHg"}
